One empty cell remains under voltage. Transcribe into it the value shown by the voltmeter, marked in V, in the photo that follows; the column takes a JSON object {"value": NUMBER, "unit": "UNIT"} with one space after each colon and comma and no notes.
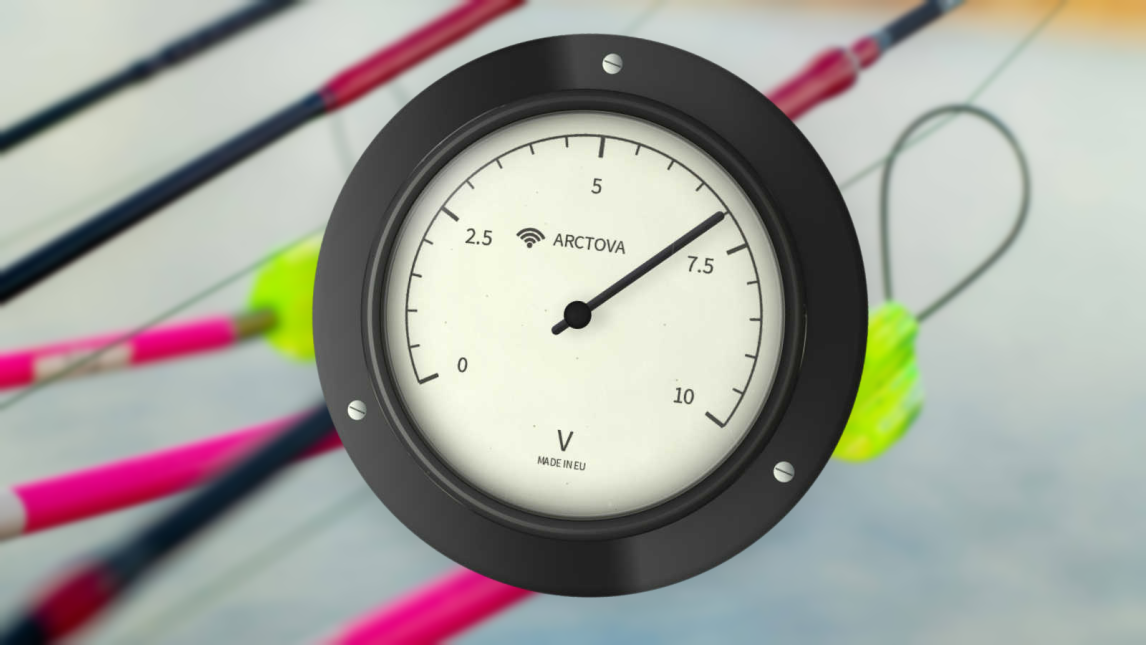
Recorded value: {"value": 7, "unit": "V"}
